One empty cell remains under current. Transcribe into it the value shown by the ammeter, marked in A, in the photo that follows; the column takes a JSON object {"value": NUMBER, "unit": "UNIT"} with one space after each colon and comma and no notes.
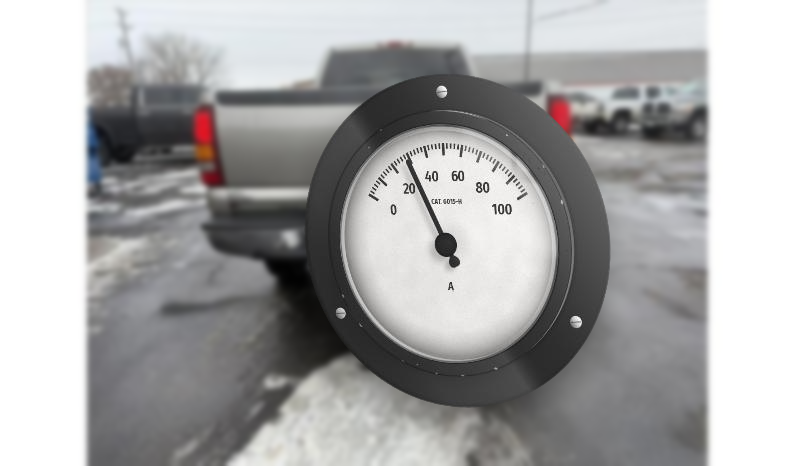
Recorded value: {"value": 30, "unit": "A"}
